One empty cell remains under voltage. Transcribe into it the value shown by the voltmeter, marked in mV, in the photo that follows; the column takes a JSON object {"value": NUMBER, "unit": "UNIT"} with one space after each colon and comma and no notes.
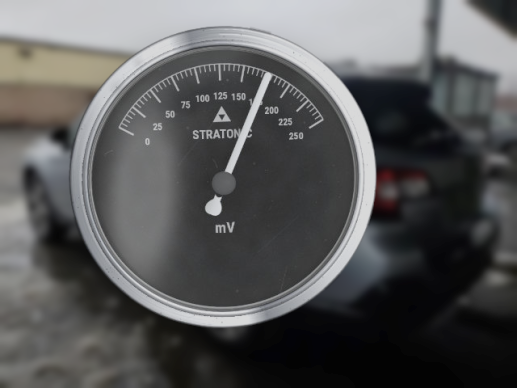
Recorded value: {"value": 175, "unit": "mV"}
